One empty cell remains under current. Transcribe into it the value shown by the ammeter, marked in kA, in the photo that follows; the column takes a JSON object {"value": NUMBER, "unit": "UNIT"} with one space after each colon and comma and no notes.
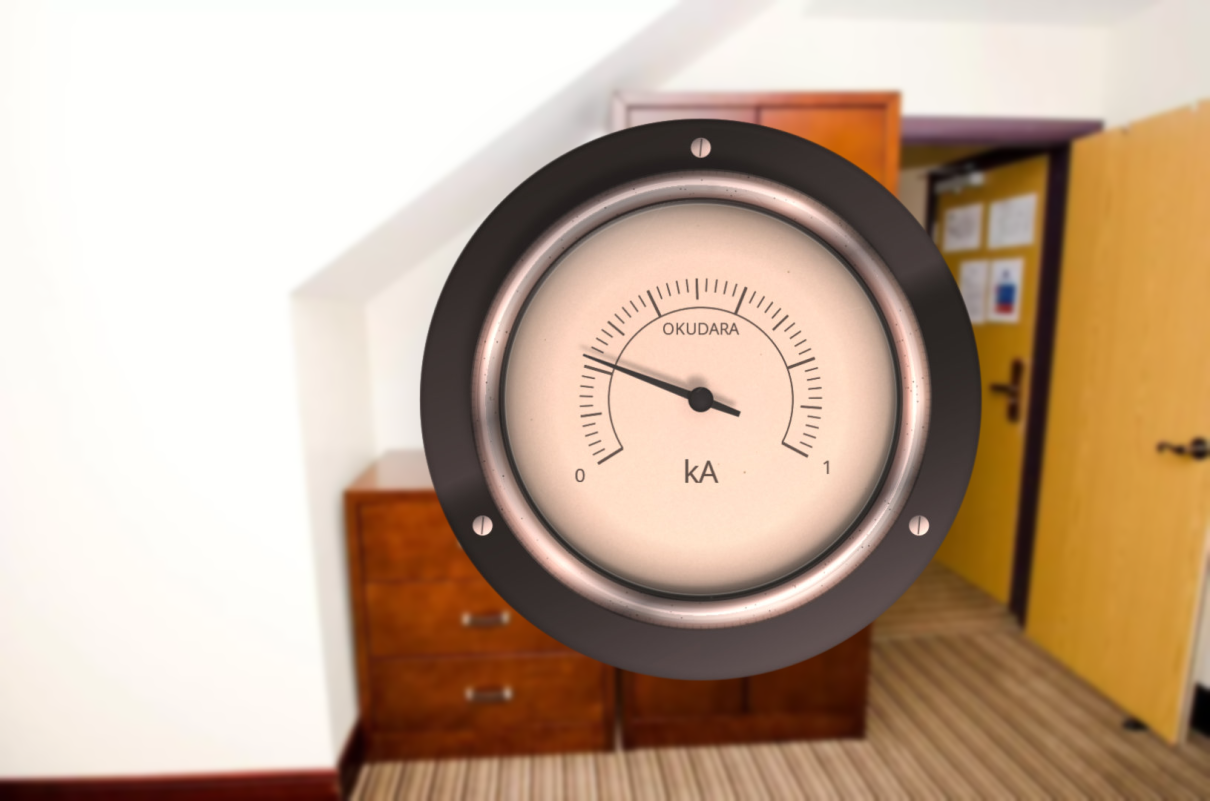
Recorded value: {"value": 0.22, "unit": "kA"}
